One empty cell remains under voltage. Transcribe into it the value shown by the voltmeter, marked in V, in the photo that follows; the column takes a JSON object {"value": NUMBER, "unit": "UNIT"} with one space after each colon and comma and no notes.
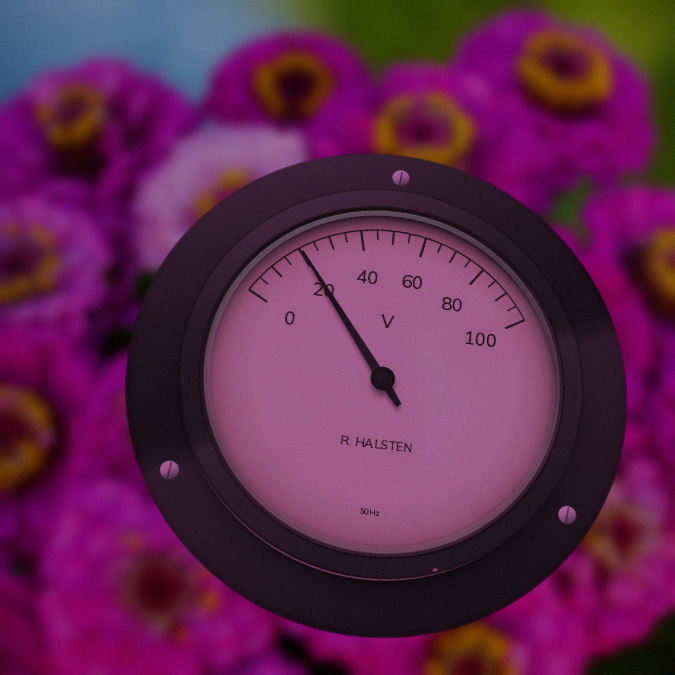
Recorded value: {"value": 20, "unit": "V"}
